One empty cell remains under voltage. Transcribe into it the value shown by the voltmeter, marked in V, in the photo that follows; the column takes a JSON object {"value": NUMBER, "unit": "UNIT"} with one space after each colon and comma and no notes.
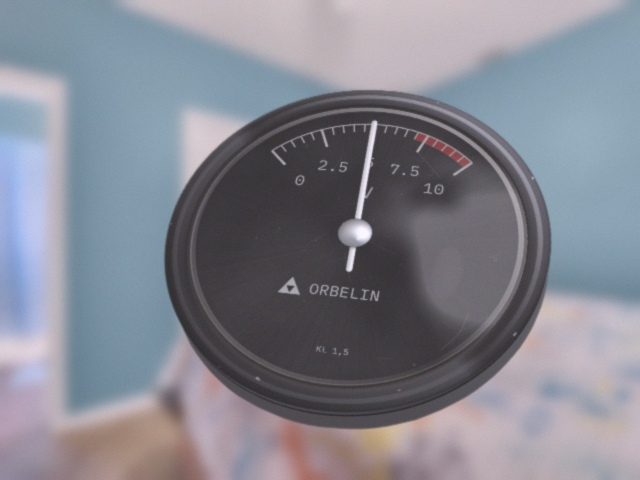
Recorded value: {"value": 5, "unit": "V"}
